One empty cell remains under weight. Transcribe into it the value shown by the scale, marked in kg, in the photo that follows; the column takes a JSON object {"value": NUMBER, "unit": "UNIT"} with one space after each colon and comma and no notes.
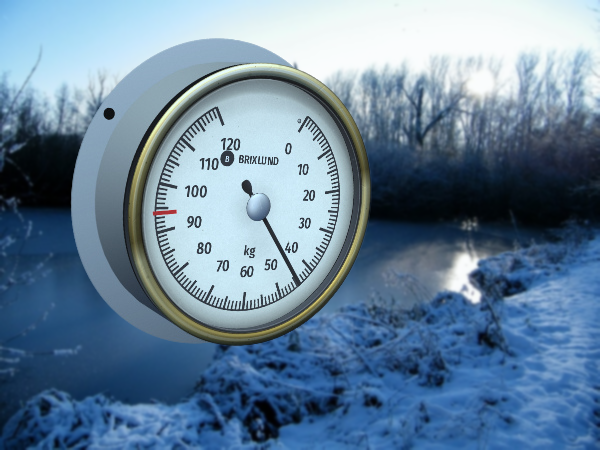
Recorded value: {"value": 45, "unit": "kg"}
